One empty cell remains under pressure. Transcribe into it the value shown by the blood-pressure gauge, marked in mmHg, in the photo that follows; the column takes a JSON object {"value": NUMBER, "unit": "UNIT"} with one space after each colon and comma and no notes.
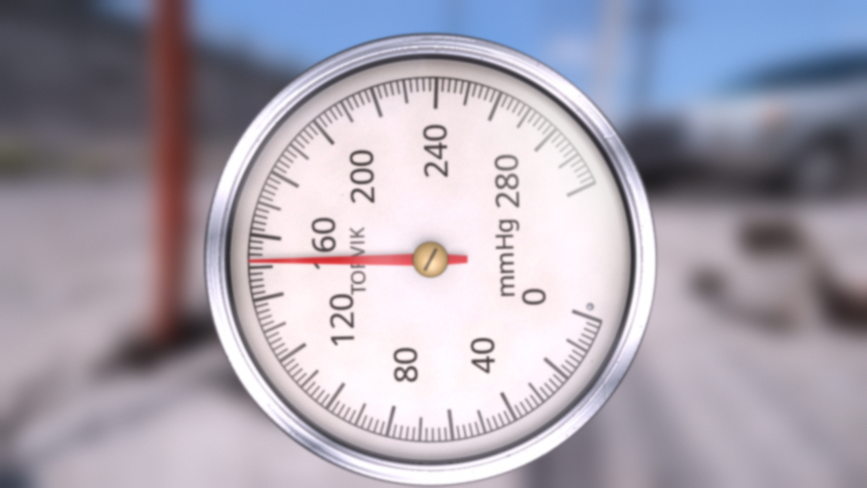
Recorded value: {"value": 152, "unit": "mmHg"}
